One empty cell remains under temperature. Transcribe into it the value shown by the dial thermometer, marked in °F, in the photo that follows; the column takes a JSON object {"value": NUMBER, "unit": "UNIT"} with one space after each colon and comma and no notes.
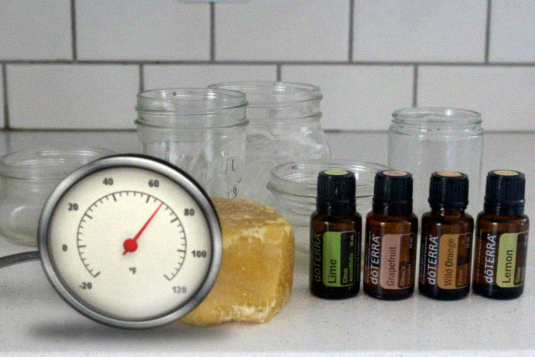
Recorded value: {"value": 68, "unit": "°F"}
